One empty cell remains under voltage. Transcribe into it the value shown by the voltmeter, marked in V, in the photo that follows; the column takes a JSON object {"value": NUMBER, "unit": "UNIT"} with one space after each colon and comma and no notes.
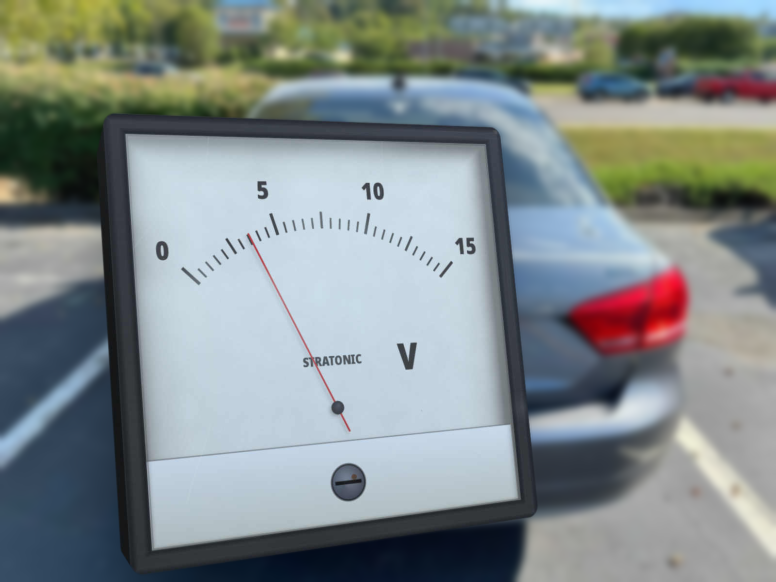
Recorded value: {"value": 3.5, "unit": "V"}
